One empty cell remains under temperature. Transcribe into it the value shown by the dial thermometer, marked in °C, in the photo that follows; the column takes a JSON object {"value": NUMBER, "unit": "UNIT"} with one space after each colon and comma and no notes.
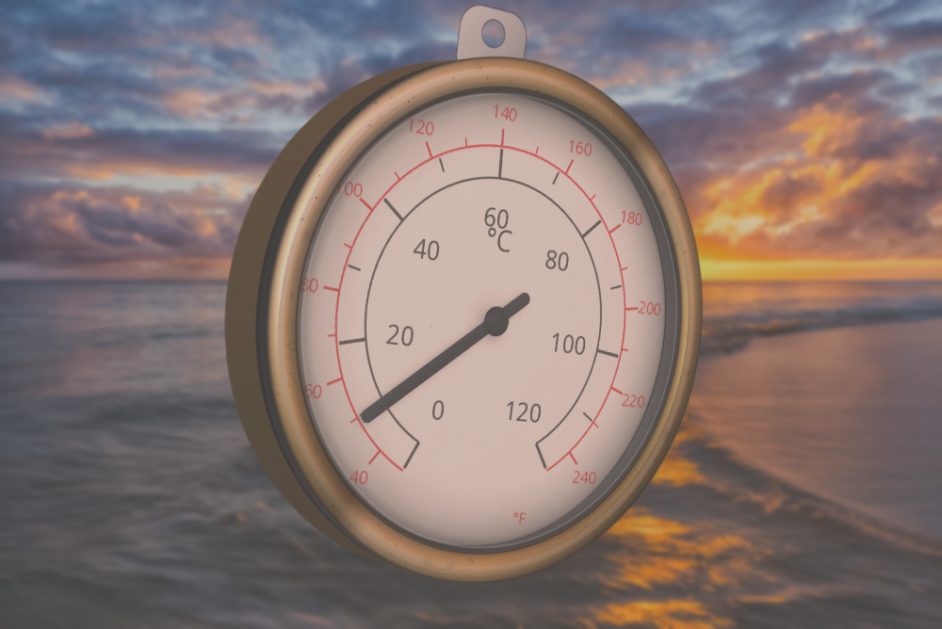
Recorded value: {"value": 10, "unit": "°C"}
